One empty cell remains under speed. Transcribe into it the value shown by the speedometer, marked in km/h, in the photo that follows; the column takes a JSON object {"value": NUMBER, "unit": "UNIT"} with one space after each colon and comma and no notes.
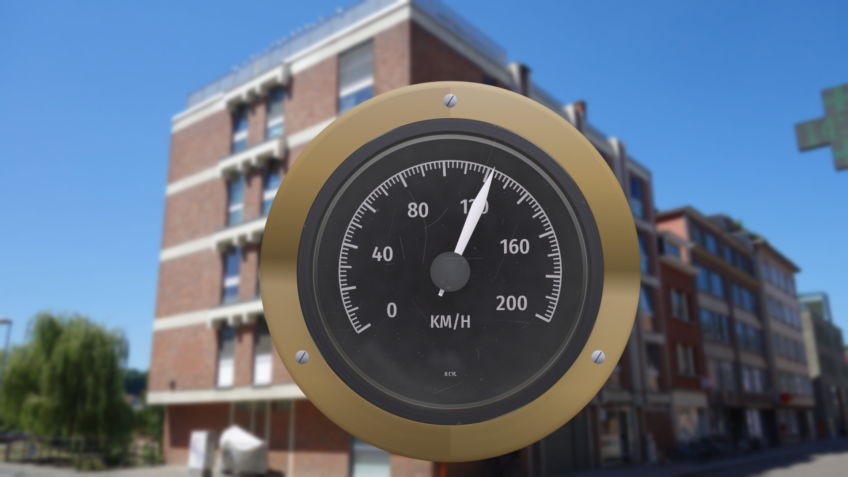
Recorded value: {"value": 122, "unit": "km/h"}
